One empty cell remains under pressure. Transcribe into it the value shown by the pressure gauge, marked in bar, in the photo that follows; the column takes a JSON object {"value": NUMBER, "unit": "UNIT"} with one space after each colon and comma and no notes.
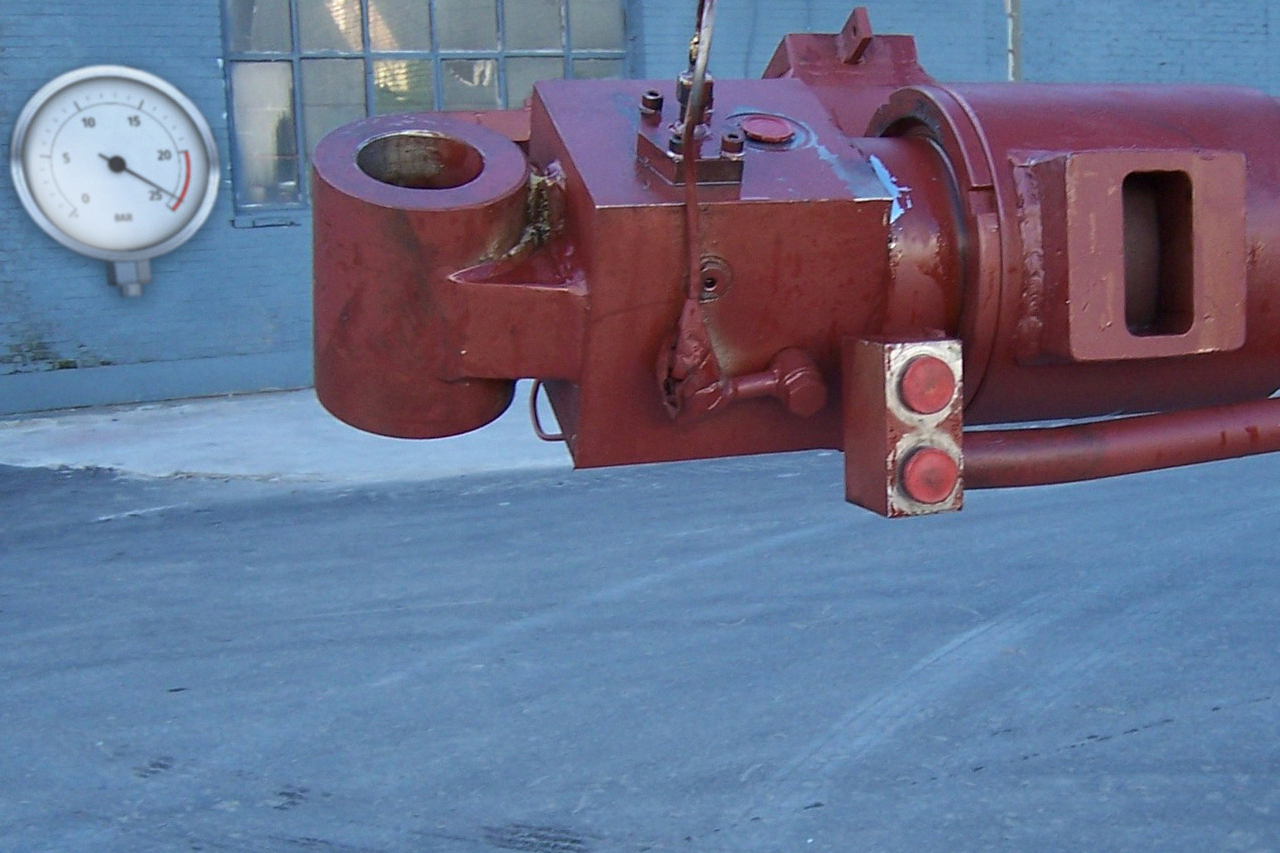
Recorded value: {"value": 24, "unit": "bar"}
